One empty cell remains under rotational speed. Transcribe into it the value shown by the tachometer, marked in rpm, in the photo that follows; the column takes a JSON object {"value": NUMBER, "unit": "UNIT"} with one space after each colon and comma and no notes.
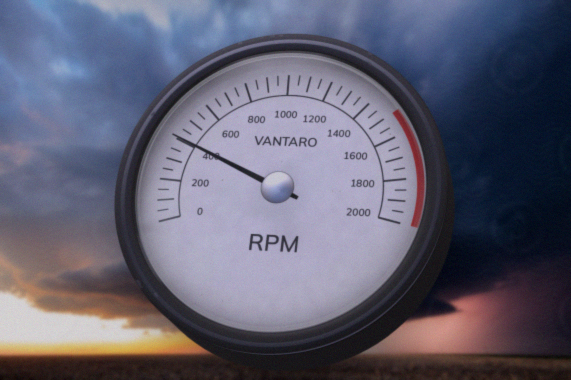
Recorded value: {"value": 400, "unit": "rpm"}
